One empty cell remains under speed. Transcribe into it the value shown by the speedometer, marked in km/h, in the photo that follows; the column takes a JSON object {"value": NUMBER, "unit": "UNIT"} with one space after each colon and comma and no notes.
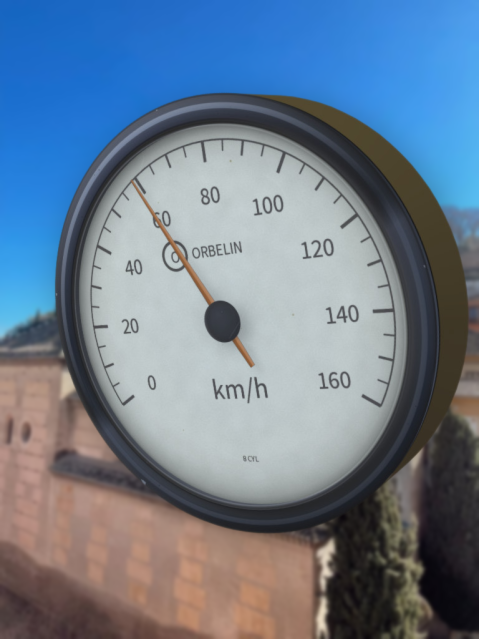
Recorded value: {"value": 60, "unit": "km/h"}
